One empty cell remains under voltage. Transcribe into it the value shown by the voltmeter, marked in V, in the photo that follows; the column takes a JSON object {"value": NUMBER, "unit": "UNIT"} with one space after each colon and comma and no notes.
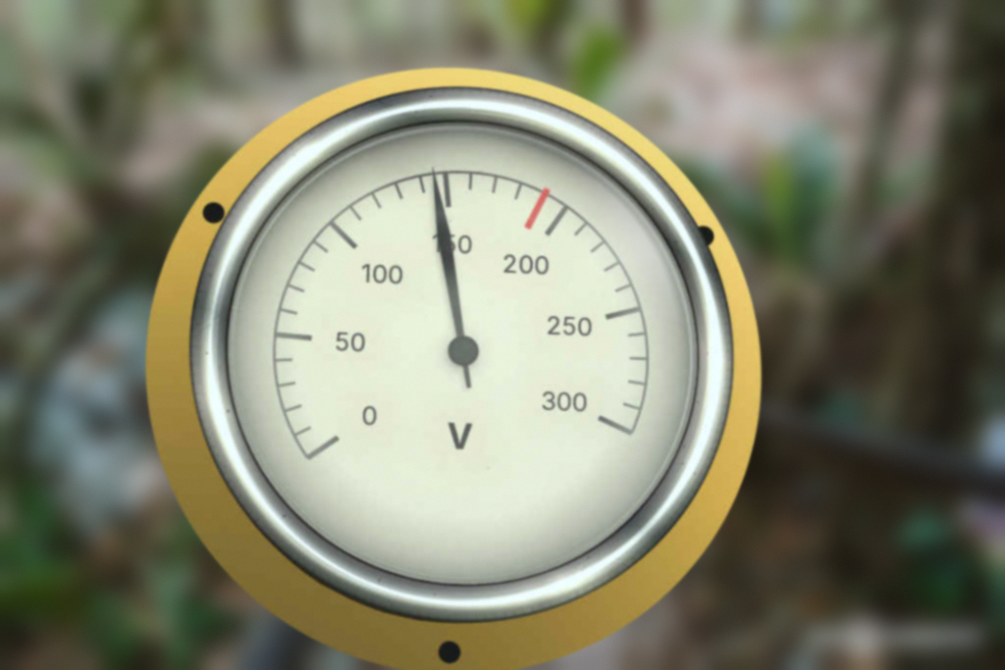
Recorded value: {"value": 145, "unit": "V"}
